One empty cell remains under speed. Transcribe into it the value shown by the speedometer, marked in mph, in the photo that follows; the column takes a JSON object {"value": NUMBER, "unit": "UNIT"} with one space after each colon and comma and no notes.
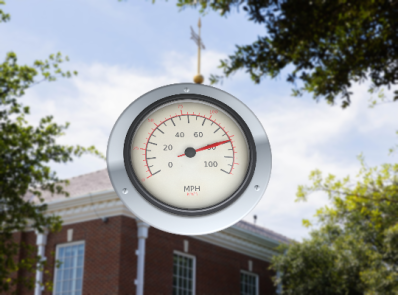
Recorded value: {"value": 80, "unit": "mph"}
